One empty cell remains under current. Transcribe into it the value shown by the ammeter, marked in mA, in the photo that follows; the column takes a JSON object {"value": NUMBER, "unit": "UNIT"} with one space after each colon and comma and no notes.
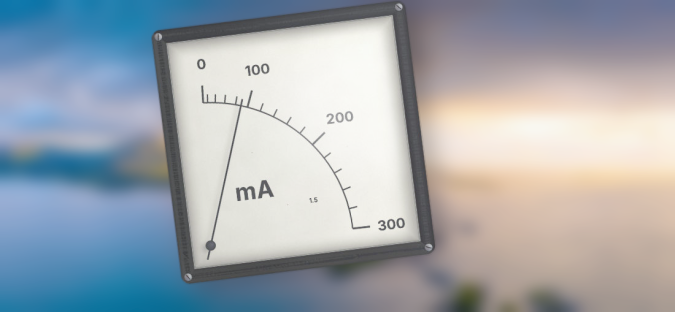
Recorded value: {"value": 90, "unit": "mA"}
